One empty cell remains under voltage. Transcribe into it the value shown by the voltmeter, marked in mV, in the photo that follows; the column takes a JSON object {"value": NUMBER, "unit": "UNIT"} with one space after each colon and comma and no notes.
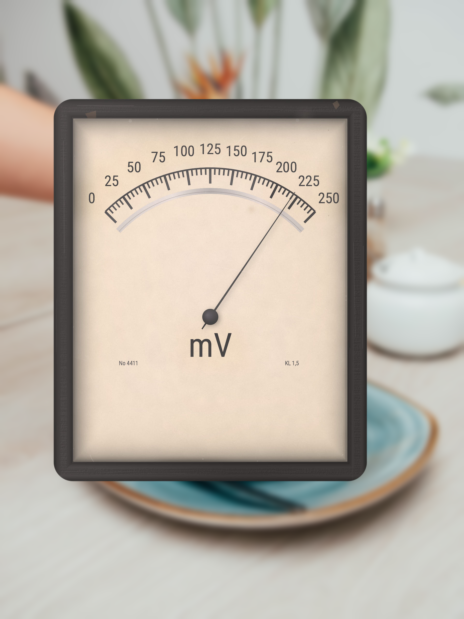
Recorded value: {"value": 220, "unit": "mV"}
